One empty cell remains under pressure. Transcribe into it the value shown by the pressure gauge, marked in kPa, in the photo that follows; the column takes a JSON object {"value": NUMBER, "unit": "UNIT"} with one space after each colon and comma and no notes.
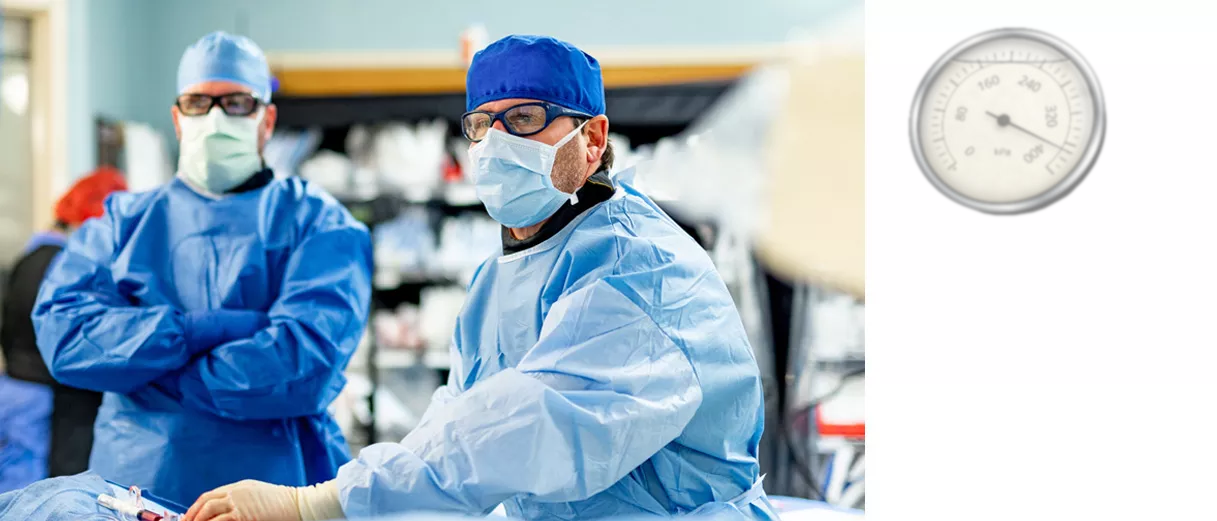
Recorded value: {"value": 370, "unit": "kPa"}
